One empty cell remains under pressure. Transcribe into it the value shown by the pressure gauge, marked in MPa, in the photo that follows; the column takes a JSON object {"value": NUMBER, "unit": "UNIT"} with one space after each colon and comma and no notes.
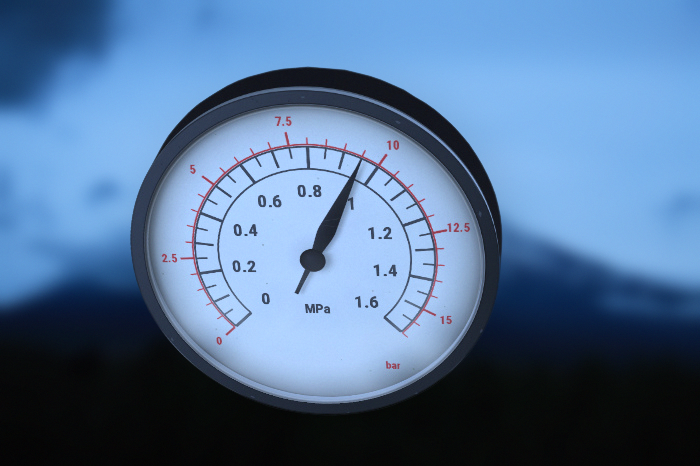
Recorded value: {"value": 0.95, "unit": "MPa"}
